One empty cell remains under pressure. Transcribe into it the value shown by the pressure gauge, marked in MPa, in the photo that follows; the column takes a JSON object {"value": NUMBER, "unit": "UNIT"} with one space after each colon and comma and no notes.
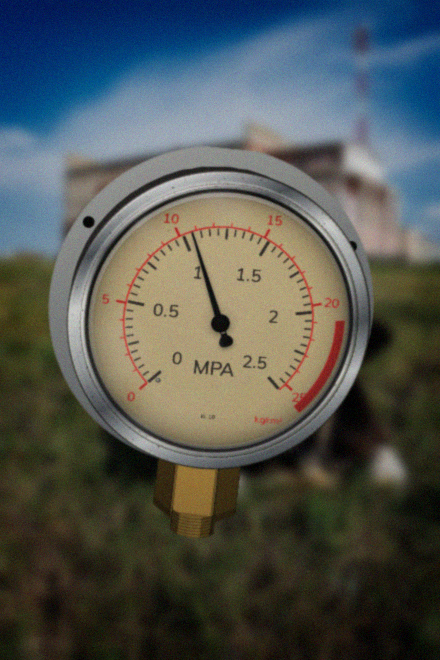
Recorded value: {"value": 1.05, "unit": "MPa"}
